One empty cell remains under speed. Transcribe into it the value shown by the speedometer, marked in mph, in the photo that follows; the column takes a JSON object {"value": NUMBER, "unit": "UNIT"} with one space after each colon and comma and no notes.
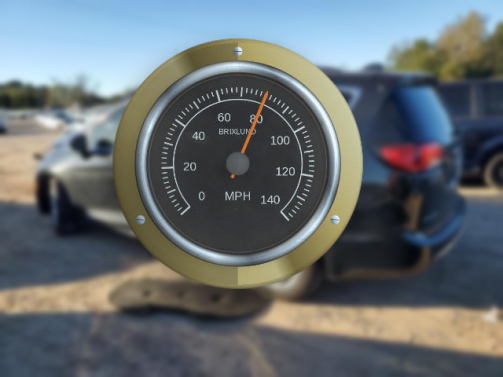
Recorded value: {"value": 80, "unit": "mph"}
